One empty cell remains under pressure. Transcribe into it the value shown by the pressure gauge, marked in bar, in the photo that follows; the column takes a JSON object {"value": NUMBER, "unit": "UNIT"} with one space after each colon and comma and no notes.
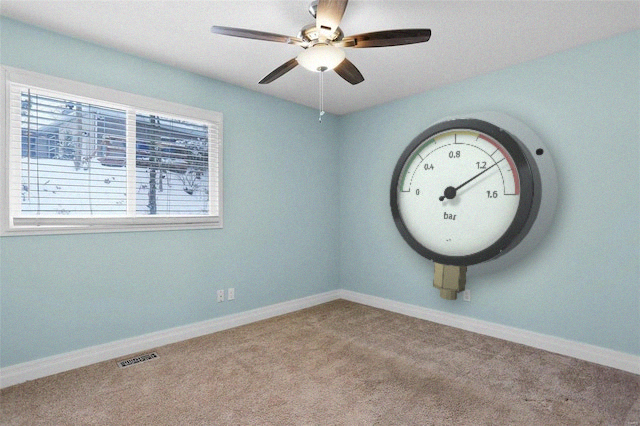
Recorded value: {"value": 1.3, "unit": "bar"}
